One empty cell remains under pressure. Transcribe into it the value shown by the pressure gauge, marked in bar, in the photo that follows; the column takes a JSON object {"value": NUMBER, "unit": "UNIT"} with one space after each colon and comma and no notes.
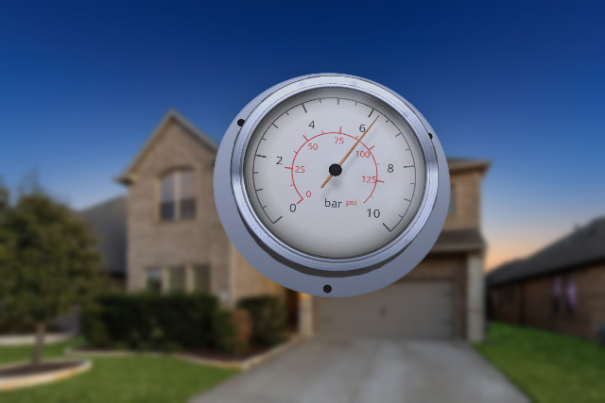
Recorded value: {"value": 6.25, "unit": "bar"}
